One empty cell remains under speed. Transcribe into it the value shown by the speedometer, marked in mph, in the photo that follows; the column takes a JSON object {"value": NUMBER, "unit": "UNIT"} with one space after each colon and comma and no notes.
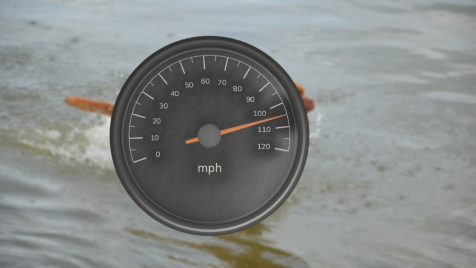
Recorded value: {"value": 105, "unit": "mph"}
